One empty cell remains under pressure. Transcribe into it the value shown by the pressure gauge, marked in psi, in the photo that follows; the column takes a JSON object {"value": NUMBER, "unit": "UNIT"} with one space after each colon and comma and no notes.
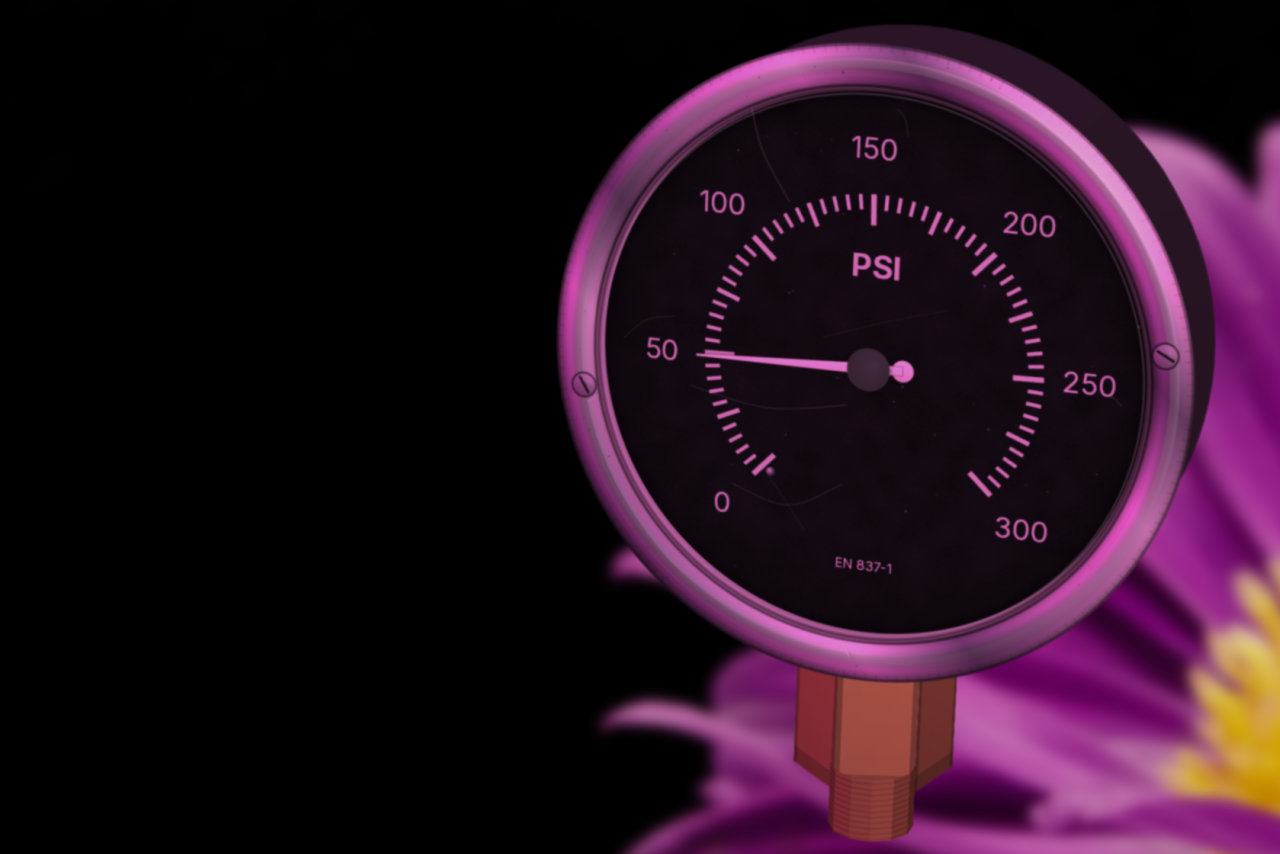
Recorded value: {"value": 50, "unit": "psi"}
